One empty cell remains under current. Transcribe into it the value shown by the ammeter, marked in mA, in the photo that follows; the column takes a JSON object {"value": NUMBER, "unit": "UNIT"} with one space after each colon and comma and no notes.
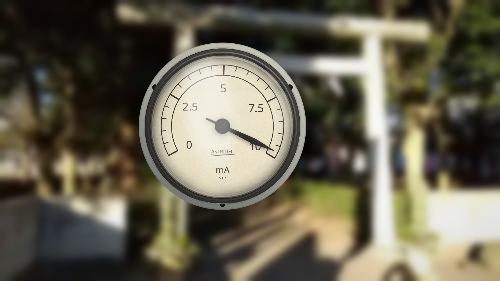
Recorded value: {"value": 9.75, "unit": "mA"}
